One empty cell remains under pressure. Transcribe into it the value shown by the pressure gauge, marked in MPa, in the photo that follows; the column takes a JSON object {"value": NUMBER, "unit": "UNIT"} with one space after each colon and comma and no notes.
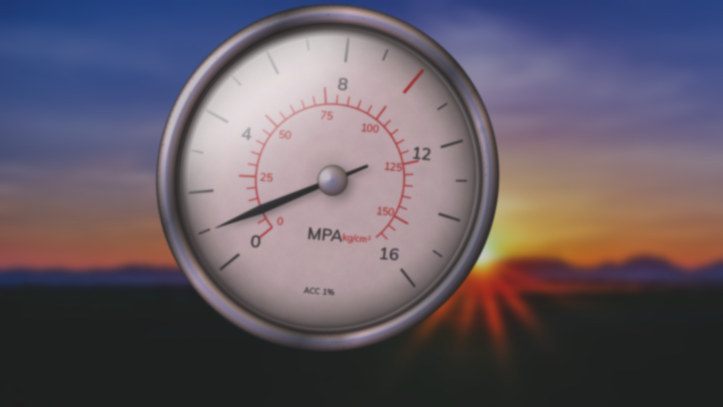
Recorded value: {"value": 1, "unit": "MPa"}
